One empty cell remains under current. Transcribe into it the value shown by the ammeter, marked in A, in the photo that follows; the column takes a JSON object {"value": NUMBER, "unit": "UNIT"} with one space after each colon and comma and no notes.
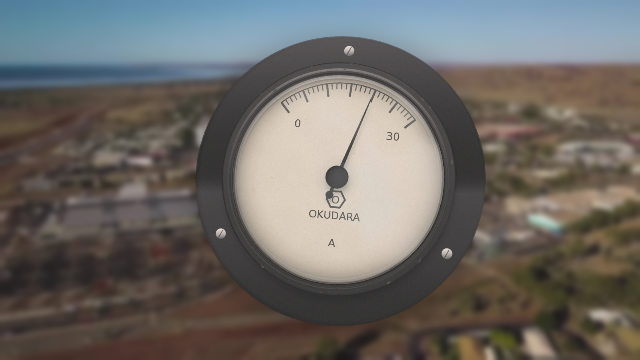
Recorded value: {"value": 20, "unit": "A"}
